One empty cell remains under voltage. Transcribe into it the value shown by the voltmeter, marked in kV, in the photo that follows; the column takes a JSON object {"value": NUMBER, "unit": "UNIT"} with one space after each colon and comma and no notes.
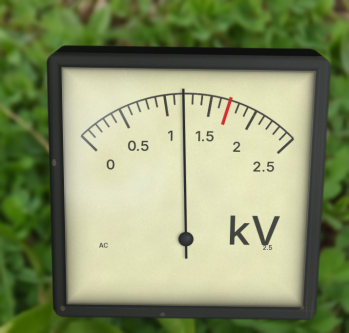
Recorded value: {"value": 1.2, "unit": "kV"}
